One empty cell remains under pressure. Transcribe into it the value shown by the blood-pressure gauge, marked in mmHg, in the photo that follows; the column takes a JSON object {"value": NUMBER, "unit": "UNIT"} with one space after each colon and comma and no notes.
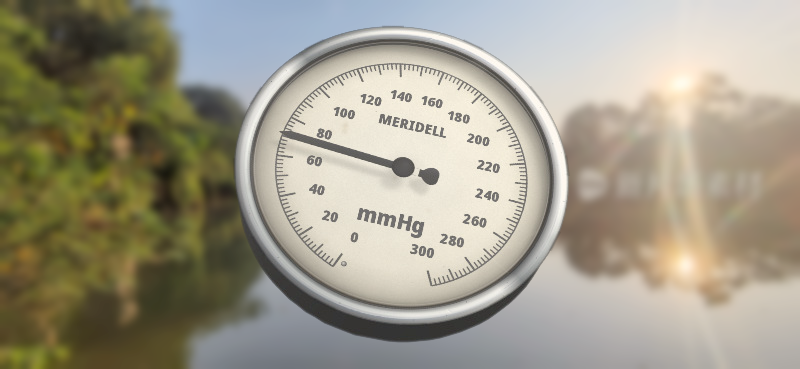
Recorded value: {"value": 70, "unit": "mmHg"}
